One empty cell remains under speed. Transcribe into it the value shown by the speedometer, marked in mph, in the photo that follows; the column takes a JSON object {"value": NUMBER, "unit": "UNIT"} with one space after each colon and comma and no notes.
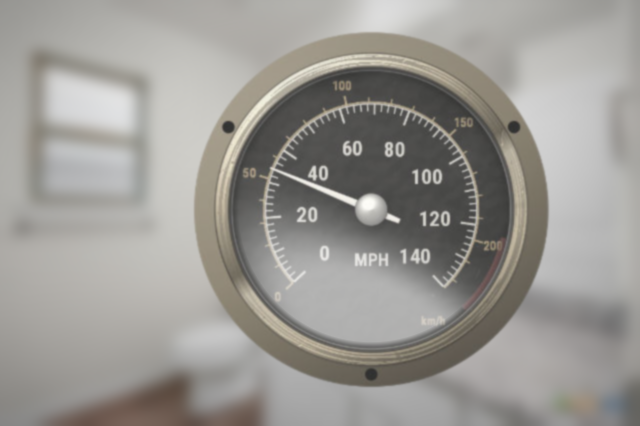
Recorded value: {"value": 34, "unit": "mph"}
